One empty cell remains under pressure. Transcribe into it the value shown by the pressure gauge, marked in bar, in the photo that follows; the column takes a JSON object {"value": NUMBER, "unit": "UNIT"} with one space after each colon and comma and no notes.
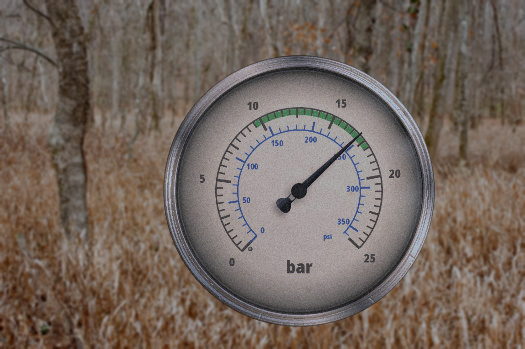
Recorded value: {"value": 17, "unit": "bar"}
